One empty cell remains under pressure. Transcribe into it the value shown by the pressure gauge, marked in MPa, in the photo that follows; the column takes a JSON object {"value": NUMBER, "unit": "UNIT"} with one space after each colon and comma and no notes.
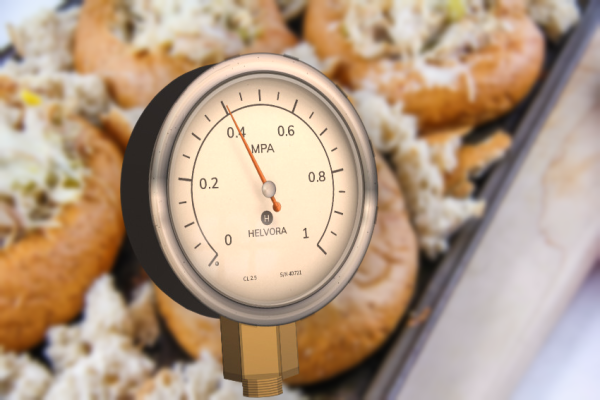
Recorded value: {"value": 0.4, "unit": "MPa"}
